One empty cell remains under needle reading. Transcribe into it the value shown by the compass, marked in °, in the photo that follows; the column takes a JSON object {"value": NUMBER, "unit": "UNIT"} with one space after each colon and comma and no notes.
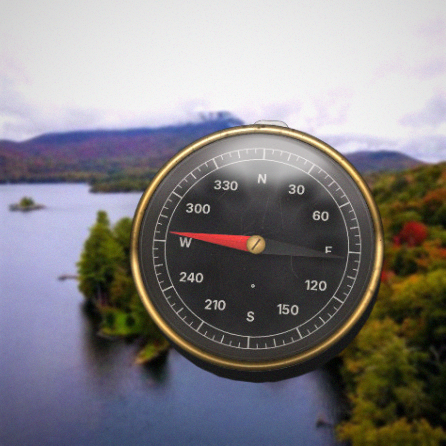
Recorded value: {"value": 275, "unit": "°"}
